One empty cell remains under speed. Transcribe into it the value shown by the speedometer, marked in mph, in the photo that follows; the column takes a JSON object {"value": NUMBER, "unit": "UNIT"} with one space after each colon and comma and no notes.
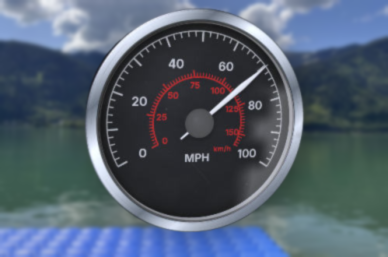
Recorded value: {"value": 70, "unit": "mph"}
